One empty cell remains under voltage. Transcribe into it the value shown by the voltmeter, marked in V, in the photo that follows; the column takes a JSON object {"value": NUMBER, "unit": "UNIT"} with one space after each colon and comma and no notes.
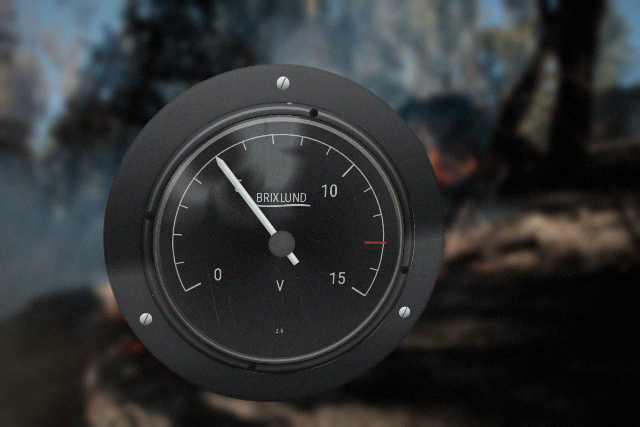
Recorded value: {"value": 5, "unit": "V"}
